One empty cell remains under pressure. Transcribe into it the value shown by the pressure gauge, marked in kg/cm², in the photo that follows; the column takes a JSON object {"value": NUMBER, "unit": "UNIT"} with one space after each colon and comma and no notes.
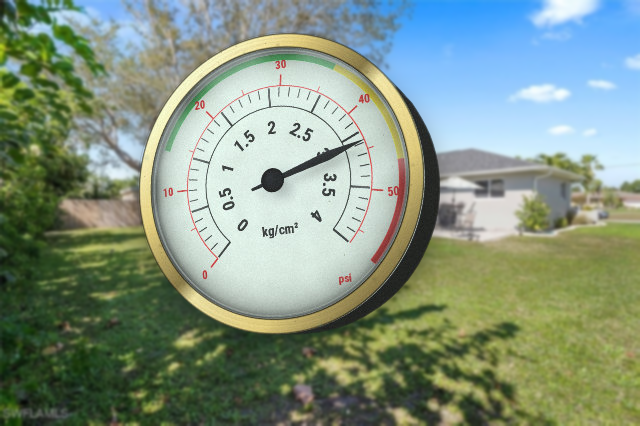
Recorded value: {"value": 3.1, "unit": "kg/cm²"}
